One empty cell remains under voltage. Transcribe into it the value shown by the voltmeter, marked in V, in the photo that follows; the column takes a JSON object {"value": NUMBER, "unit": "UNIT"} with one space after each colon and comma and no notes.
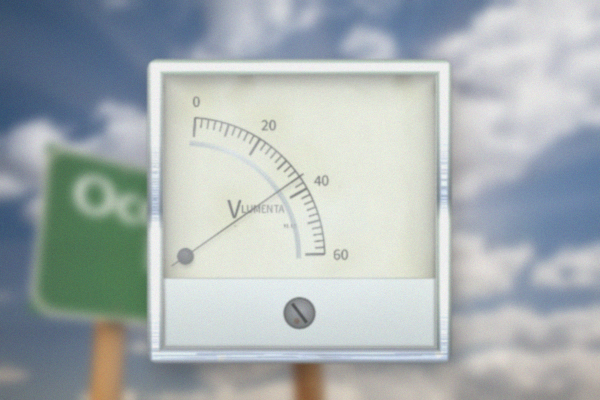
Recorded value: {"value": 36, "unit": "V"}
